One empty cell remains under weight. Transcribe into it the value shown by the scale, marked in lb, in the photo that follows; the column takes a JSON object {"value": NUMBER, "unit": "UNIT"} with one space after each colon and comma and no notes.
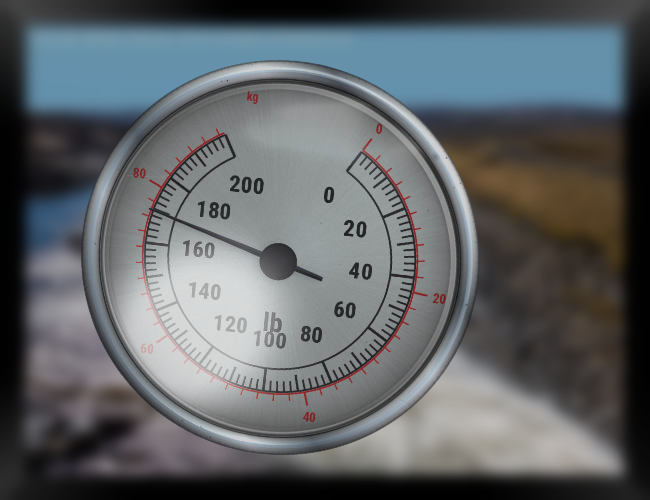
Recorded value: {"value": 170, "unit": "lb"}
